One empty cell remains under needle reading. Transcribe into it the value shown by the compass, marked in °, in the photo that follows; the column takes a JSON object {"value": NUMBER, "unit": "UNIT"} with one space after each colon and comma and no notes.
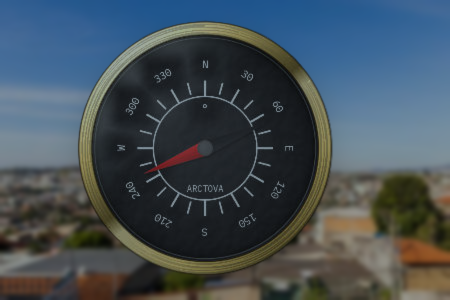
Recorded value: {"value": 247.5, "unit": "°"}
